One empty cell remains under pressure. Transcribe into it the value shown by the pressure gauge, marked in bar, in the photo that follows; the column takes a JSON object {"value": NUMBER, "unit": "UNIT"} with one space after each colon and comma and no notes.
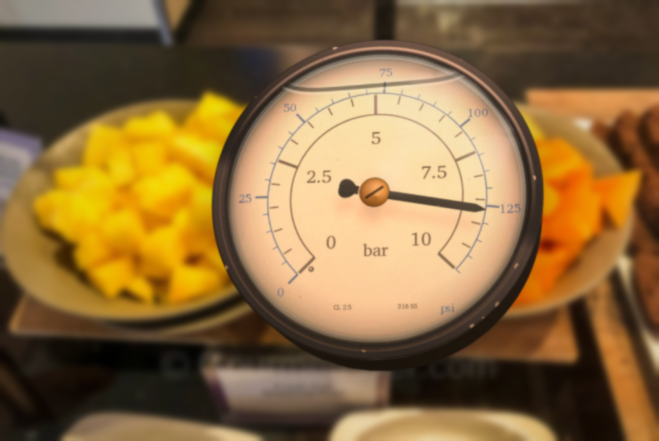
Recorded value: {"value": 8.75, "unit": "bar"}
